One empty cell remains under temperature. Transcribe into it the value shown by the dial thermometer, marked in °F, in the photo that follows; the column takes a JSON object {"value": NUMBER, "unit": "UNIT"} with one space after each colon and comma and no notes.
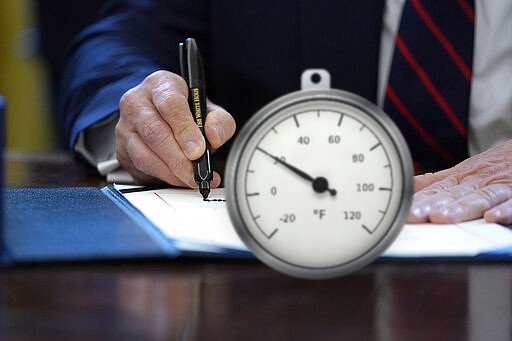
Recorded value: {"value": 20, "unit": "°F"}
